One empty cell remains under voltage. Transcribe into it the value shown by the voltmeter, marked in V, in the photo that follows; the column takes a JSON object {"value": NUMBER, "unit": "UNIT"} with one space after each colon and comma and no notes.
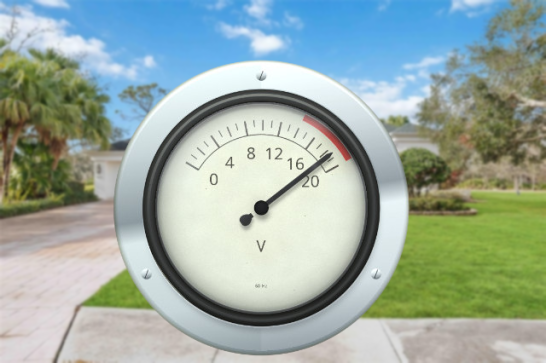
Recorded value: {"value": 18.5, "unit": "V"}
